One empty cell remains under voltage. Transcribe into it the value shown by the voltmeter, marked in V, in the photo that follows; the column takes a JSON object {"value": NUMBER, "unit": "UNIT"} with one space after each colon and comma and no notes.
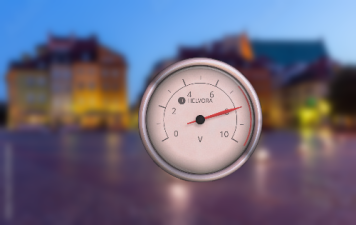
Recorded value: {"value": 8, "unit": "V"}
